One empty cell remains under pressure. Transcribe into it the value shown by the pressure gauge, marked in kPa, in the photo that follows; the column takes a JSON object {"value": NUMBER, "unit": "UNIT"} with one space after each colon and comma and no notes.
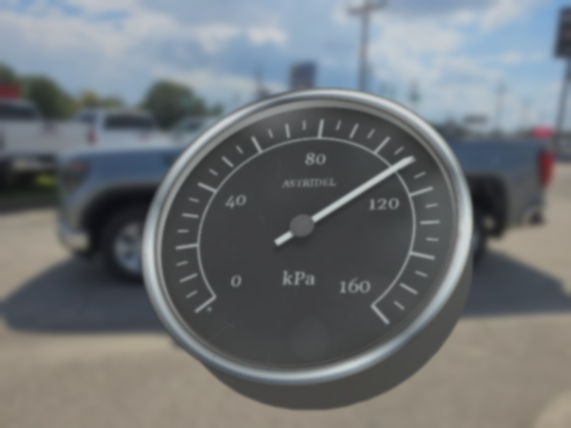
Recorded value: {"value": 110, "unit": "kPa"}
